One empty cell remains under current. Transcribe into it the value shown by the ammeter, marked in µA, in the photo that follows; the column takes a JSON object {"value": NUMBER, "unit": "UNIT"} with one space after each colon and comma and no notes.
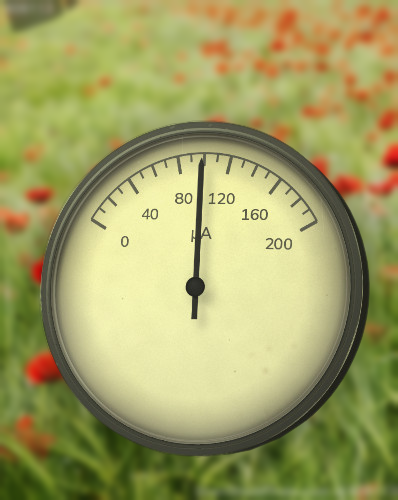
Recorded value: {"value": 100, "unit": "µA"}
